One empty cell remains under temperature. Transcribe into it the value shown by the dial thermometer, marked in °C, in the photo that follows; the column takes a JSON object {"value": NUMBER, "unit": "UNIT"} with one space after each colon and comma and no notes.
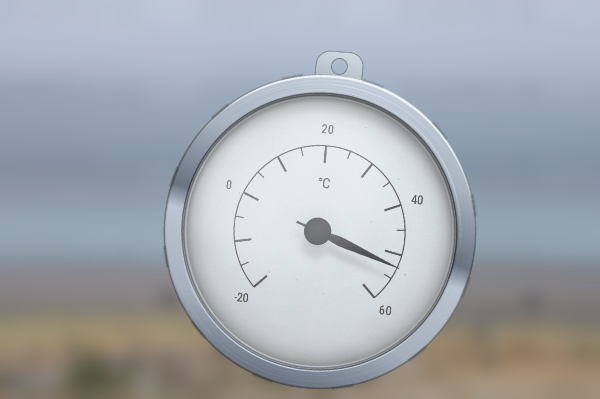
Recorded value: {"value": 52.5, "unit": "°C"}
